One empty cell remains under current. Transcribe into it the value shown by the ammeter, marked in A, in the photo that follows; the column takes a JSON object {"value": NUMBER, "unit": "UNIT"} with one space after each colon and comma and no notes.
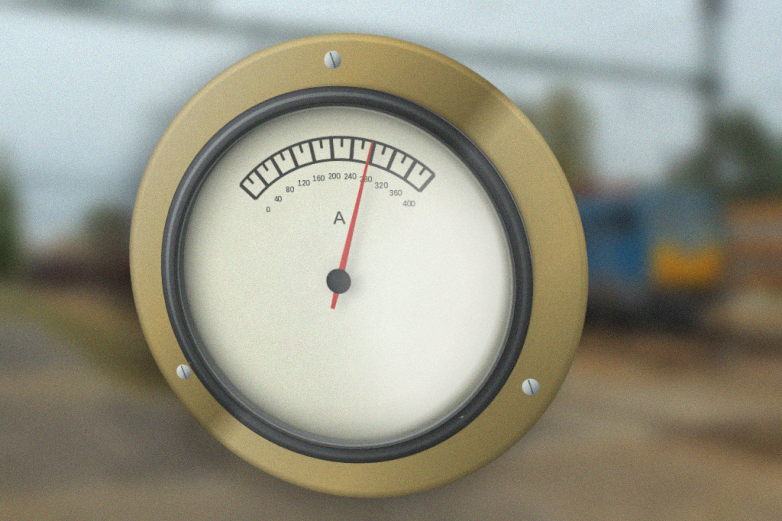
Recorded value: {"value": 280, "unit": "A"}
